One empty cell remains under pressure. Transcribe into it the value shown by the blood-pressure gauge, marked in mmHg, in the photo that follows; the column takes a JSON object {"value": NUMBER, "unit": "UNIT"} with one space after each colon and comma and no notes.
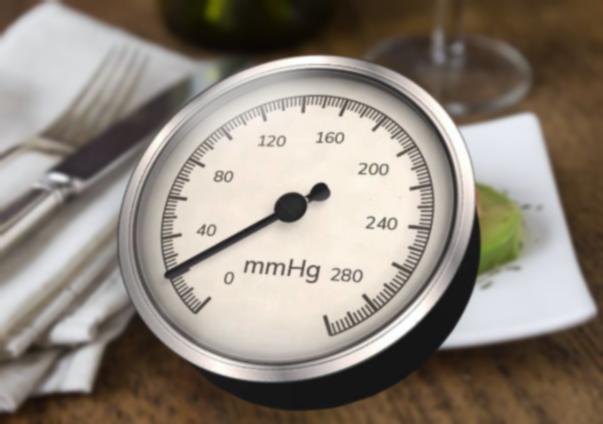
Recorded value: {"value": 20, "unit": "mmHg"}
